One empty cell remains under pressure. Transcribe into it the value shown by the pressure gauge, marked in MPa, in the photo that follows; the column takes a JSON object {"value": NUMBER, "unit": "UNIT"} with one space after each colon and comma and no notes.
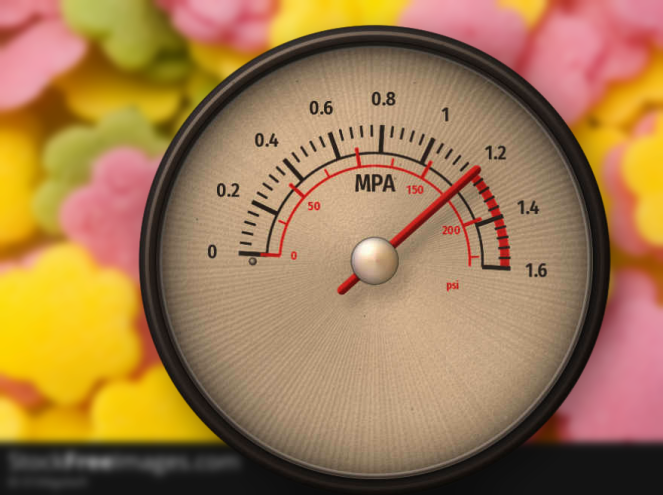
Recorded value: {"value": 1.2, "unit": "MPa"}
